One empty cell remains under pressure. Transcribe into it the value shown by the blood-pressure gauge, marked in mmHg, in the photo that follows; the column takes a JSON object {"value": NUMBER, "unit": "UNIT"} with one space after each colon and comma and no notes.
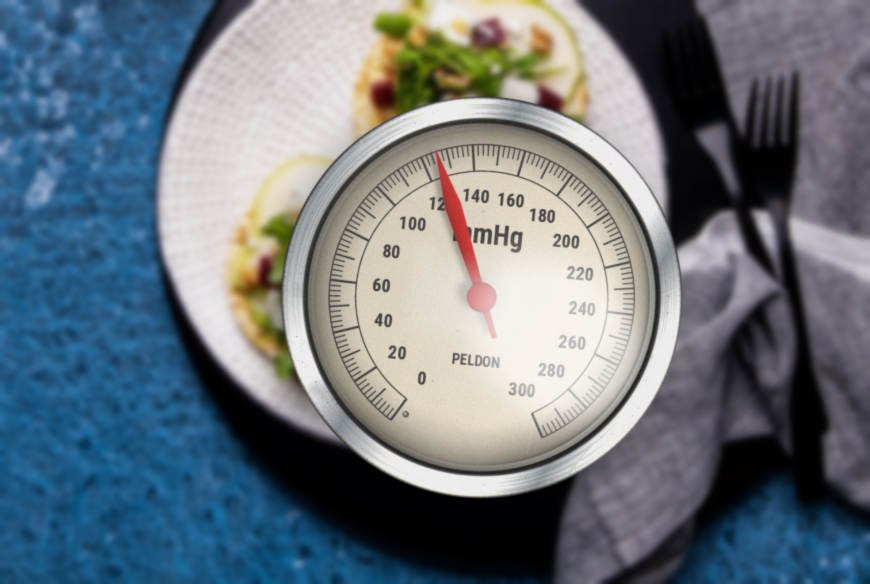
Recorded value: {"value": 126, "unit": "mmHg"}
